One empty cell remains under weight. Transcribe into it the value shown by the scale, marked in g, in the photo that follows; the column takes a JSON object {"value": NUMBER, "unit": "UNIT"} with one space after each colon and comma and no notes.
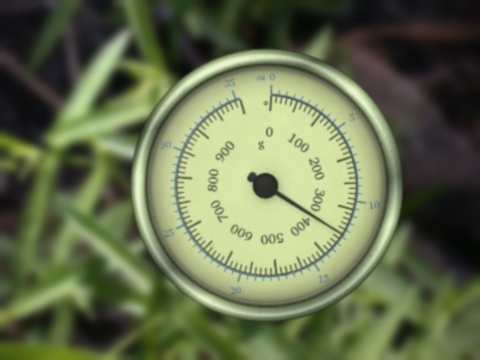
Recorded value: {"value": 350, "unit": "g"}
